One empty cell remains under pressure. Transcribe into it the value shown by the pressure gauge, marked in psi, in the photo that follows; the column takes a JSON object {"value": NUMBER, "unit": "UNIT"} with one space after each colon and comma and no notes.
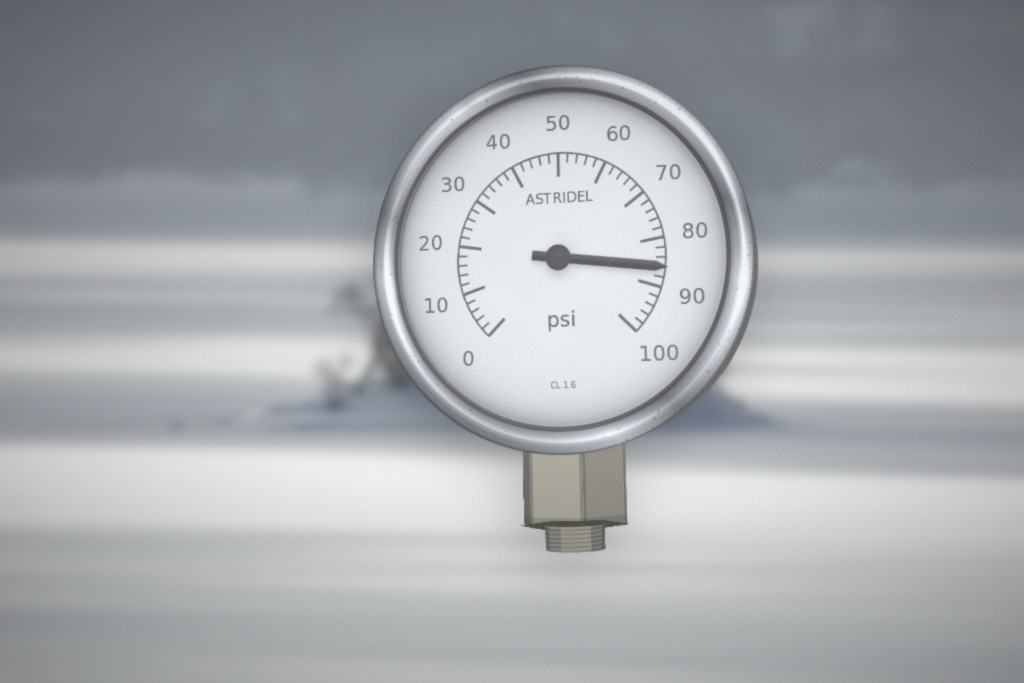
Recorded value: {"value": 86, "unit": "psi"}
